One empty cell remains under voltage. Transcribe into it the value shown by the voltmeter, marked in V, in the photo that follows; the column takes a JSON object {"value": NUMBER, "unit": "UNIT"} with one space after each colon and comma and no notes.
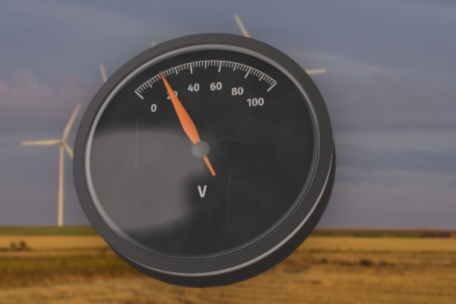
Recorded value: {"value": 20, "unit": "V"}
